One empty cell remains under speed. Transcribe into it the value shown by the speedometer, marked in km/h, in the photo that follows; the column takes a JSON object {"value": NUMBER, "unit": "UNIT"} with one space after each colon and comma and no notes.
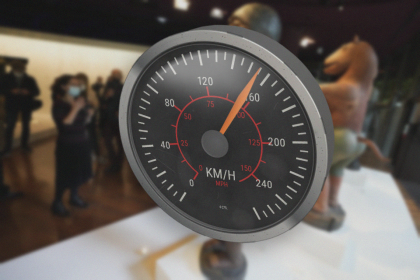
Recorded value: {"value": 155, "unit": "km/h"}
